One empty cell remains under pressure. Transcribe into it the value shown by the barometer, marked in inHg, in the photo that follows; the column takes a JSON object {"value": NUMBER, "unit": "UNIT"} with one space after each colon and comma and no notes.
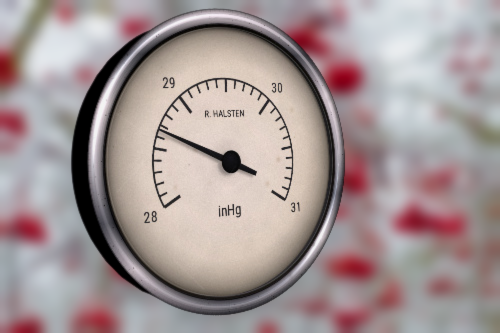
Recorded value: {"value": 28.65, "unit": "inHg"}
